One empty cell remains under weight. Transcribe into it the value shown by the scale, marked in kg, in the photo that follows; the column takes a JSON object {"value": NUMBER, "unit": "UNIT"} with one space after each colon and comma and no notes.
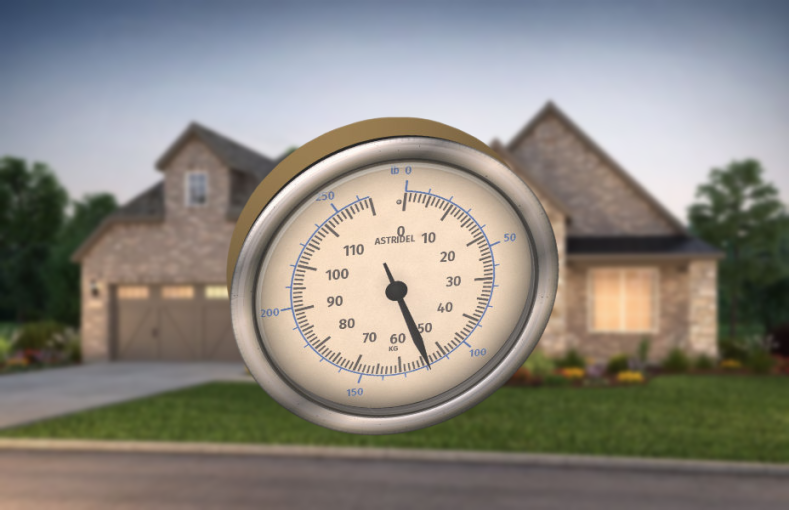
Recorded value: {"value": 54, "unit": "kg"}
